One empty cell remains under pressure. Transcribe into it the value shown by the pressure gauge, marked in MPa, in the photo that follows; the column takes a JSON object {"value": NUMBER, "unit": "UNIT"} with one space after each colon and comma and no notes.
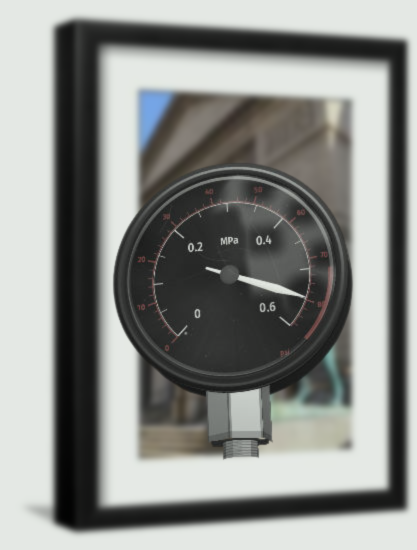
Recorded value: {"value": 0.55, "unit": "MPa"}
